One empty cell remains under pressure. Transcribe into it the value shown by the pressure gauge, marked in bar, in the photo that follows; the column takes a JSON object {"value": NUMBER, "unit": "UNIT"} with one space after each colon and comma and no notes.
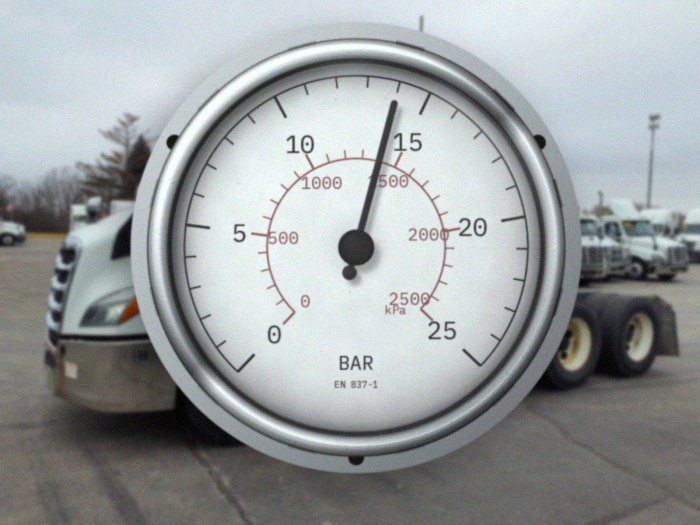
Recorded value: {"value": 14, "unit": "bar"}
